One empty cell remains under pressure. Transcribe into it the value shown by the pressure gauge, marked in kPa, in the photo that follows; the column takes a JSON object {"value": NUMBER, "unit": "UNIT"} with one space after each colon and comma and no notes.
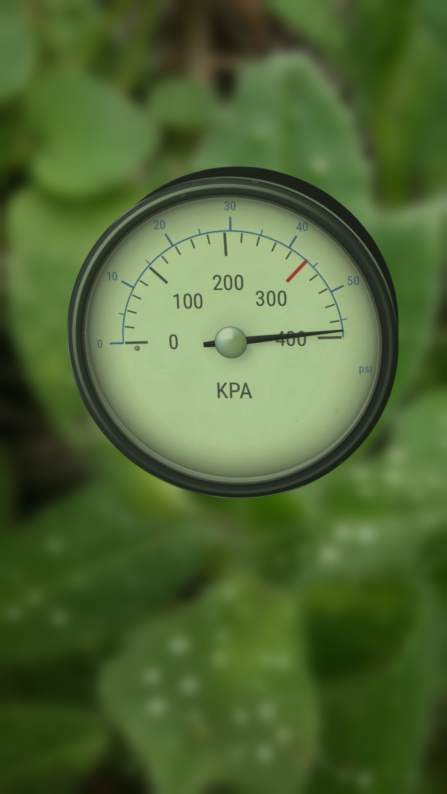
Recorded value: {"value": 390, "unit": "kPa"}
